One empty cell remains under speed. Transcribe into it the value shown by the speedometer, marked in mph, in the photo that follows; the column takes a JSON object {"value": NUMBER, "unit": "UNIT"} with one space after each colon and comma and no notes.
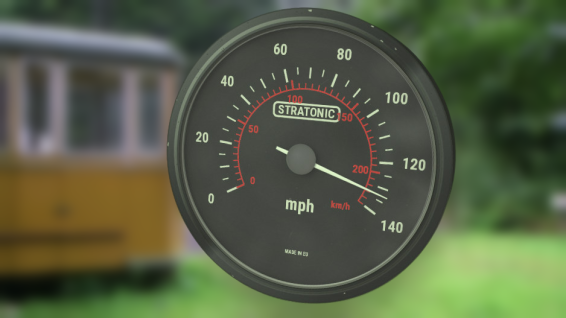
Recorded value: {"value": 132.5, "unit": "mph"}
